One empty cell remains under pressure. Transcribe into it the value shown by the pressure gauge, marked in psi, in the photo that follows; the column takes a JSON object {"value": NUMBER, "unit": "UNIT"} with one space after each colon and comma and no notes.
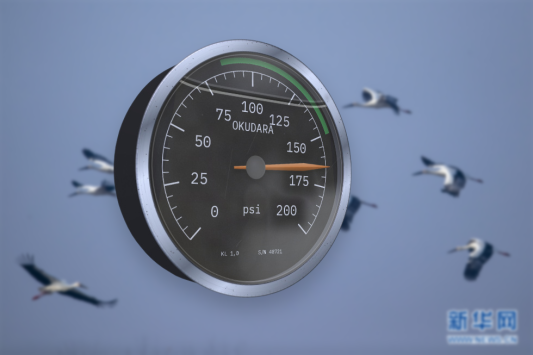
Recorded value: {"value": 165, "unit": "psi"}
